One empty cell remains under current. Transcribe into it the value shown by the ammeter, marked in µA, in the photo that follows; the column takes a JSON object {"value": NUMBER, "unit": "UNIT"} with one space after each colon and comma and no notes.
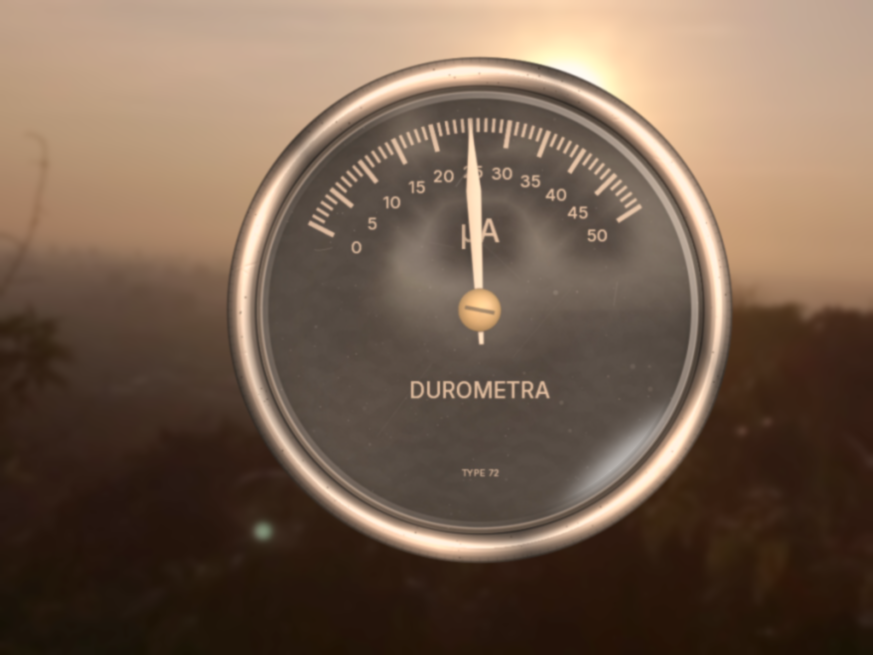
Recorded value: {"value": 25, "unit": "µA"}
